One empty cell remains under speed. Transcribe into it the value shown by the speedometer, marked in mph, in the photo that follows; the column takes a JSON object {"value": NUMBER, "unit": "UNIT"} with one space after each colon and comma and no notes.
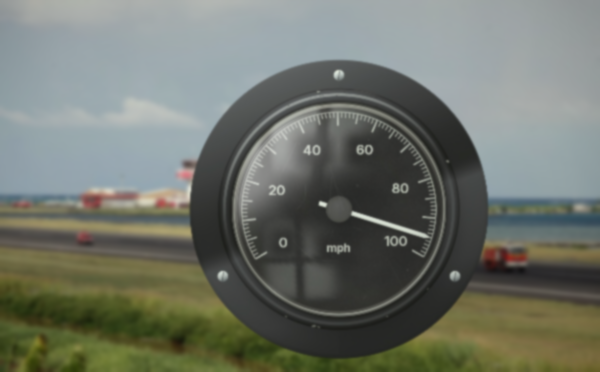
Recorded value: {"value": 95, "unit": "mph"}
